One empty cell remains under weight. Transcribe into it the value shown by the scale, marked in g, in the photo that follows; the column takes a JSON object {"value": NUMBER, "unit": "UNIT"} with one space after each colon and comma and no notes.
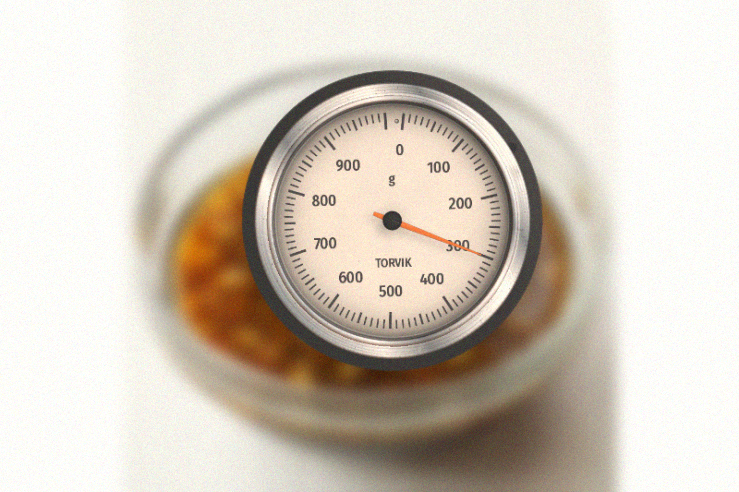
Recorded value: {"value": 300, "unit": "g"}
